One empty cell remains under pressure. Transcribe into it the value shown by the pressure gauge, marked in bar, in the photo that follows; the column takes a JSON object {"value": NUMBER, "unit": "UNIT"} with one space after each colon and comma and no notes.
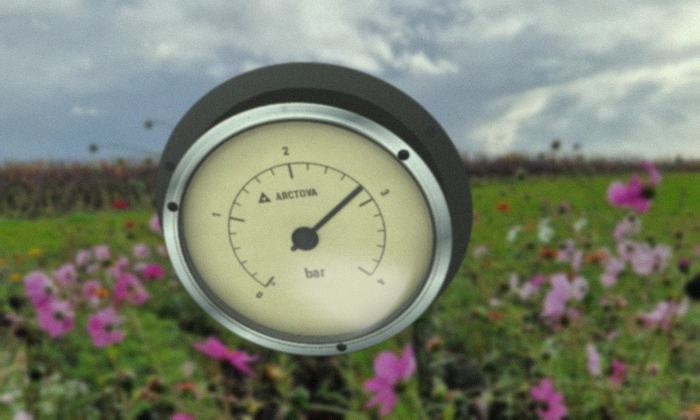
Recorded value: {"value": 2.8, "unit": "bar"}
